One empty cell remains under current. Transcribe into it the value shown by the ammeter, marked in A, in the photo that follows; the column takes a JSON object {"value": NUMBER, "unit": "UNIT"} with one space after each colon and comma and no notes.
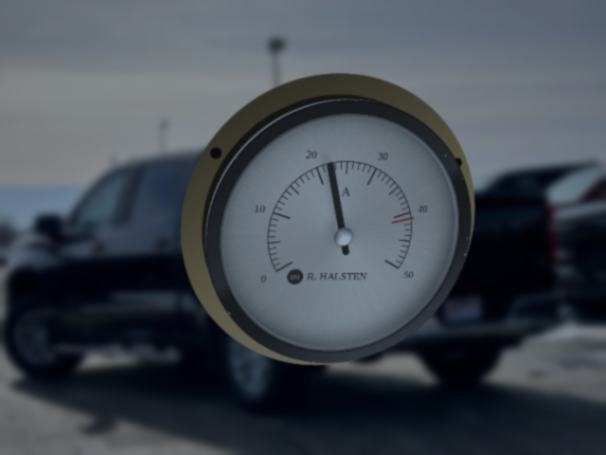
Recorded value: {"value": 22, "unit": "A"}
